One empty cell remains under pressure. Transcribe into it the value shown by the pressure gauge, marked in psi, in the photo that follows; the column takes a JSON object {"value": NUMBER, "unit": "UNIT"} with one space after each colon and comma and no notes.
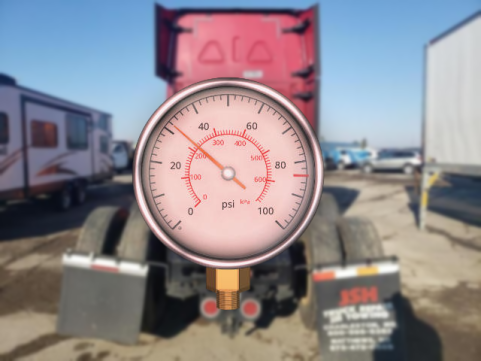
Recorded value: {"value": 32, "unit": "psi"}
